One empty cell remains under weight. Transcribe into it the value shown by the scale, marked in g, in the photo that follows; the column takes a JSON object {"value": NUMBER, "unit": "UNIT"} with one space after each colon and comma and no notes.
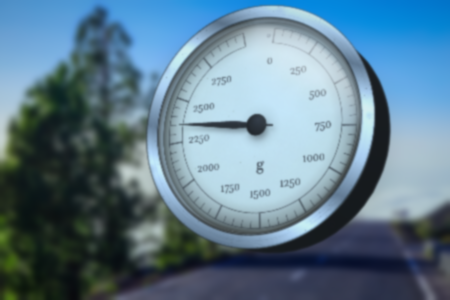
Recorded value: {"value": 2350, "unit": "g"}
